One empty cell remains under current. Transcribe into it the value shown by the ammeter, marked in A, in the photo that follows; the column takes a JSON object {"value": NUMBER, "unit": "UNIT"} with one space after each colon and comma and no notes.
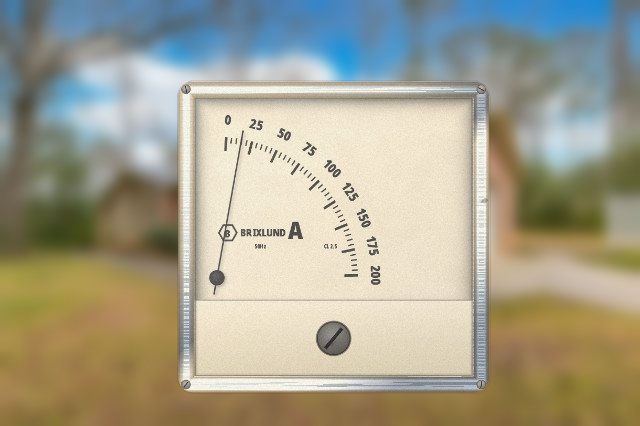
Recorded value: {"value": 15, "unit": "A"}
